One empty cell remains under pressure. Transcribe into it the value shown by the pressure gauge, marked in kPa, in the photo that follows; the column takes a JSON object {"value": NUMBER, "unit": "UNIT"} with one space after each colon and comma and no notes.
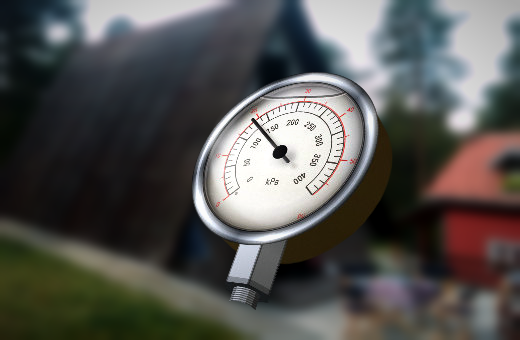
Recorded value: {"value": 130, "unit": "kPa"}
